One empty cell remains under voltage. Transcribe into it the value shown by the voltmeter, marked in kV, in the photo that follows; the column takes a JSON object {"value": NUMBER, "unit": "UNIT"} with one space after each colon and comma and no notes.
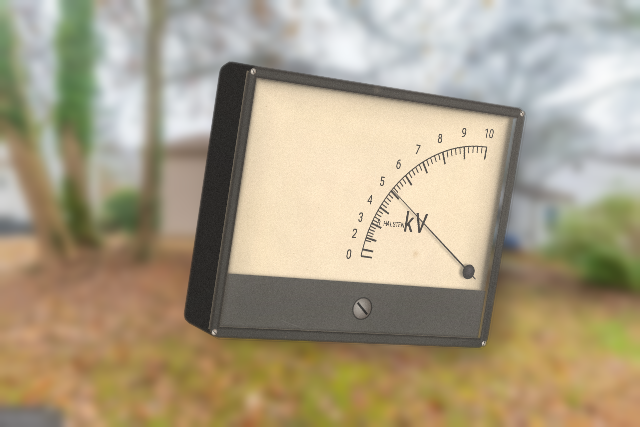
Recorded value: {"value": 5, "unit": "kV"}
